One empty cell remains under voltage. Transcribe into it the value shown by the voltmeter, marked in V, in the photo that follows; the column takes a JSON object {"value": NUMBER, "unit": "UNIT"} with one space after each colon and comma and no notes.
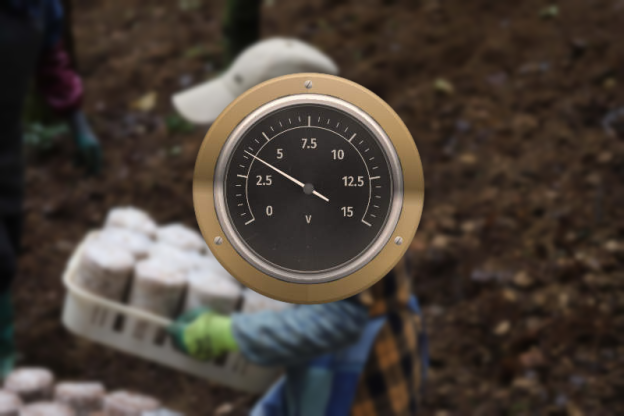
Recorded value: {"value": 3.75, "unit": "V"}
